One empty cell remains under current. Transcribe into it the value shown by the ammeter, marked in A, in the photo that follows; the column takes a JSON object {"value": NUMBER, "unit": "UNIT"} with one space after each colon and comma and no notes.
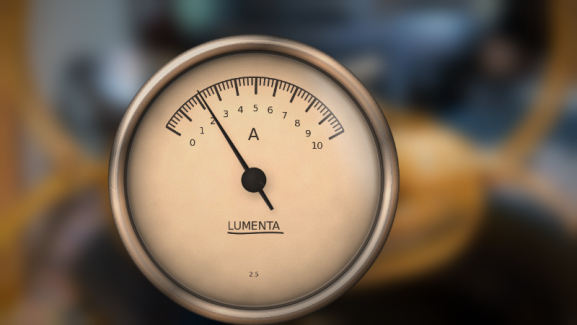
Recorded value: {"value": 2.2, "unit": "A"}
